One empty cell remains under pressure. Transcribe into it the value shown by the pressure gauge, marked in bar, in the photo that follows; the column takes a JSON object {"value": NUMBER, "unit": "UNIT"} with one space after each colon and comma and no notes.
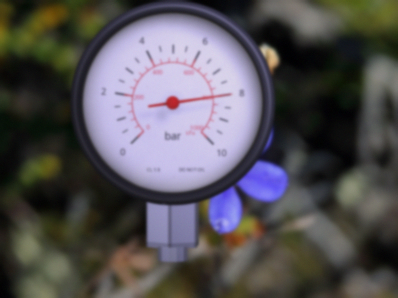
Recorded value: {"value": 8, "unit": "bar"}
